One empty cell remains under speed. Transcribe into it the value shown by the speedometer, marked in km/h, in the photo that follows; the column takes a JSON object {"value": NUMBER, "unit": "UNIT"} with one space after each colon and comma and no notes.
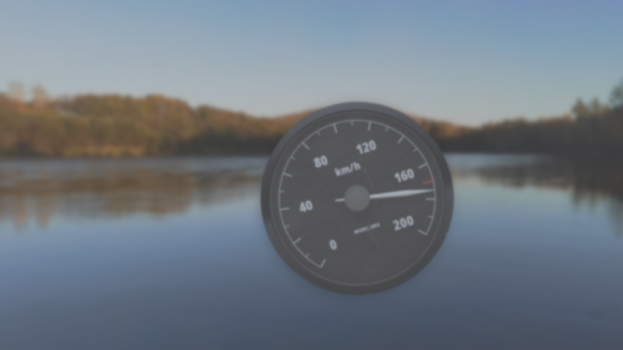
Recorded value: {"value": 175, "unit": "km/h"}
